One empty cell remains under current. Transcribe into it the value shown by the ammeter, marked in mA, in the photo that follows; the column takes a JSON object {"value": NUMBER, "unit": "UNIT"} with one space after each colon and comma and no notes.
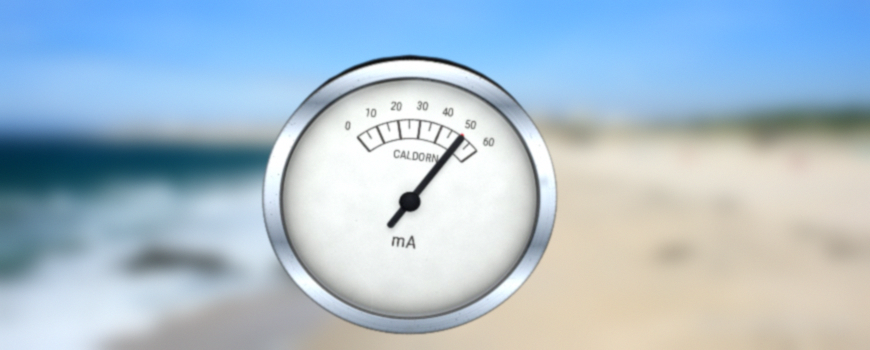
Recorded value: {"value": 50, "unit": "mA"}
